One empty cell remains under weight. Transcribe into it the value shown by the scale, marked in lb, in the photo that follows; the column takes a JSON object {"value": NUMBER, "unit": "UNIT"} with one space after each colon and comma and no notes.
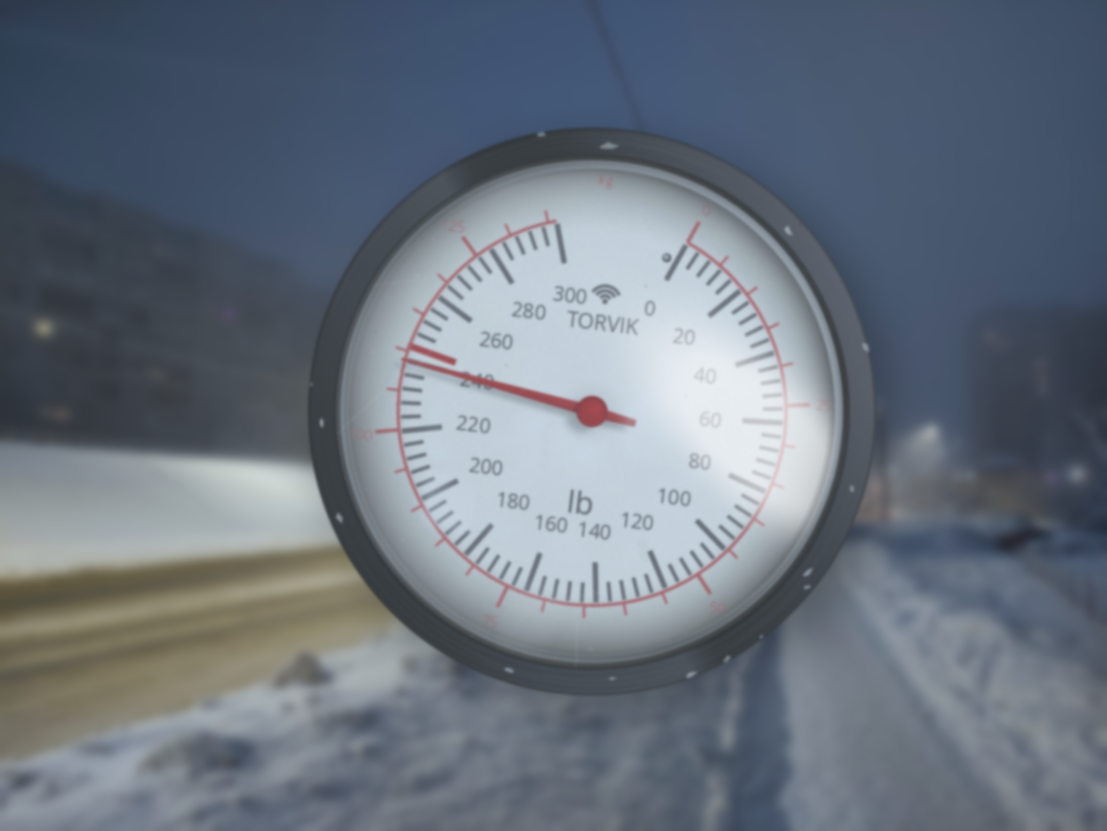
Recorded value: {"value": 240, "unit": "lb"}
